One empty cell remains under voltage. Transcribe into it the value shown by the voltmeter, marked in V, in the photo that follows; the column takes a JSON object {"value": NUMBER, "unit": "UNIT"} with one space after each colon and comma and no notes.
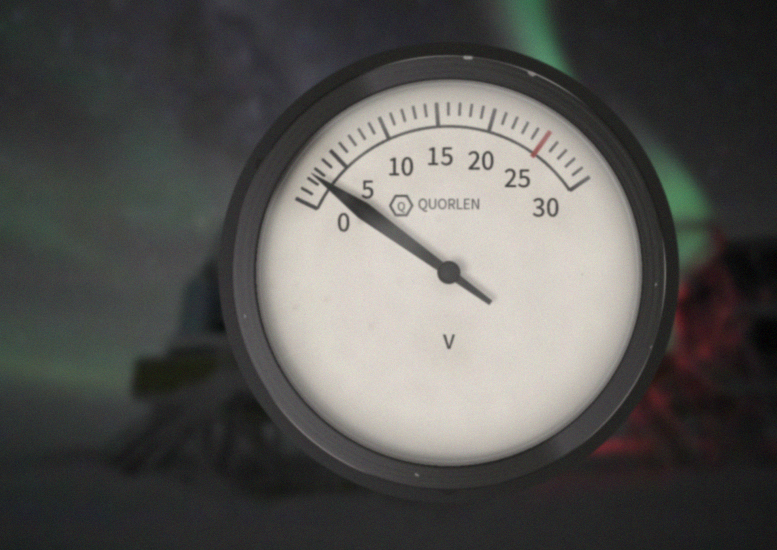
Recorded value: {"value": 2.5, "unit": "V"}
